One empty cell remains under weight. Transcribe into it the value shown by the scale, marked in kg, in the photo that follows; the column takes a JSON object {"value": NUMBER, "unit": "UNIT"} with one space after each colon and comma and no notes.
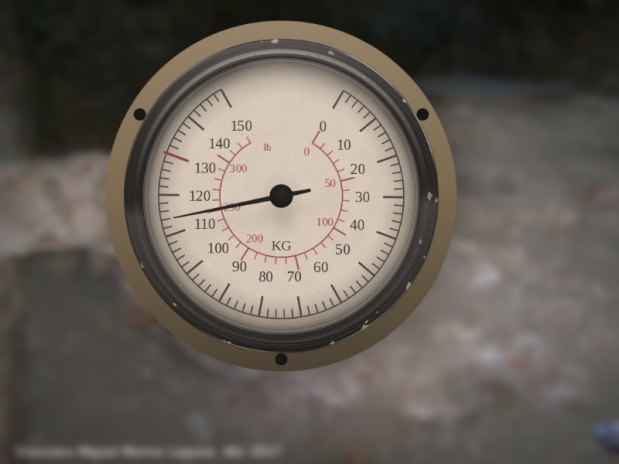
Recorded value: {"value": 114, "unit": "kg"}
